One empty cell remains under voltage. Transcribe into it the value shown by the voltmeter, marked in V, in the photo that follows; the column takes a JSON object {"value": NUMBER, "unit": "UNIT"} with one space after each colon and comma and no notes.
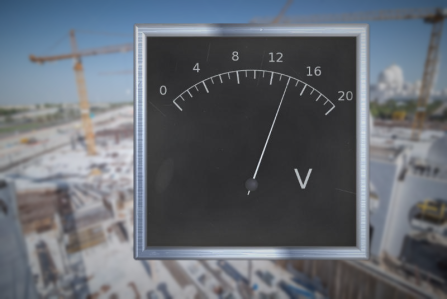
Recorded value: {"value": 14, "unit": "V"}
